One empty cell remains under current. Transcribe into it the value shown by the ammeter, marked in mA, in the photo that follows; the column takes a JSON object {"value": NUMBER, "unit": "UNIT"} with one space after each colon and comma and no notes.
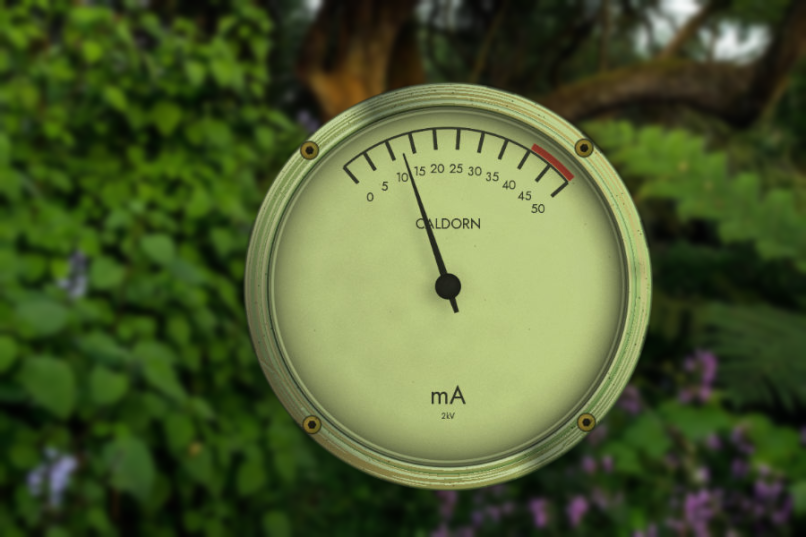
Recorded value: {"value": 12.5, "unit": "mA"}
